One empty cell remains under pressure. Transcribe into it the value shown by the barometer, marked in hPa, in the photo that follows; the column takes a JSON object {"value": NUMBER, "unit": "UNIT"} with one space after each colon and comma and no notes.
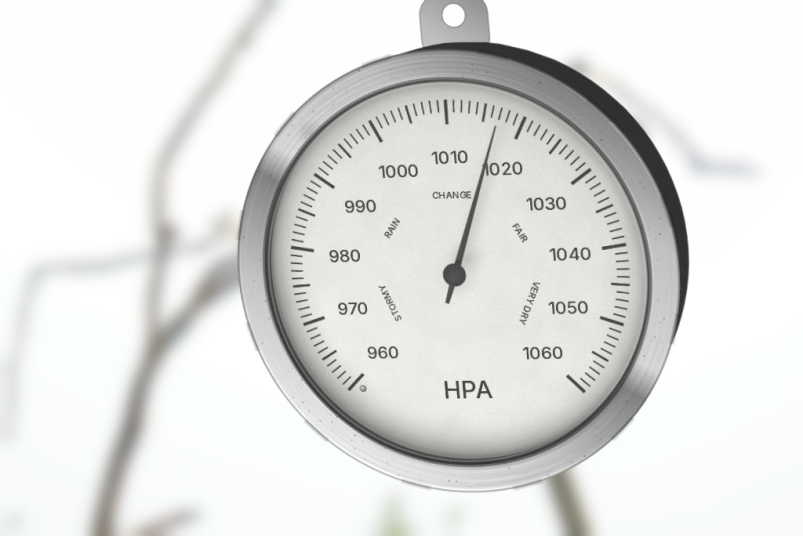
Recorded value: {"value": 1017, "unit": "hPa"}
